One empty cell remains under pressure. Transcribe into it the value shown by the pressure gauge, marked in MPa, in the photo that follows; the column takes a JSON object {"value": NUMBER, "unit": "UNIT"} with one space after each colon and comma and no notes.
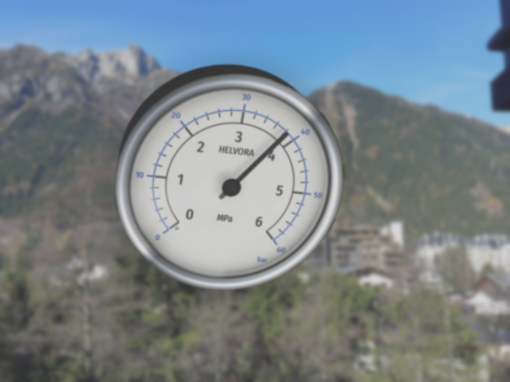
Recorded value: {"value": 3.8, "unit": "MPa"}
